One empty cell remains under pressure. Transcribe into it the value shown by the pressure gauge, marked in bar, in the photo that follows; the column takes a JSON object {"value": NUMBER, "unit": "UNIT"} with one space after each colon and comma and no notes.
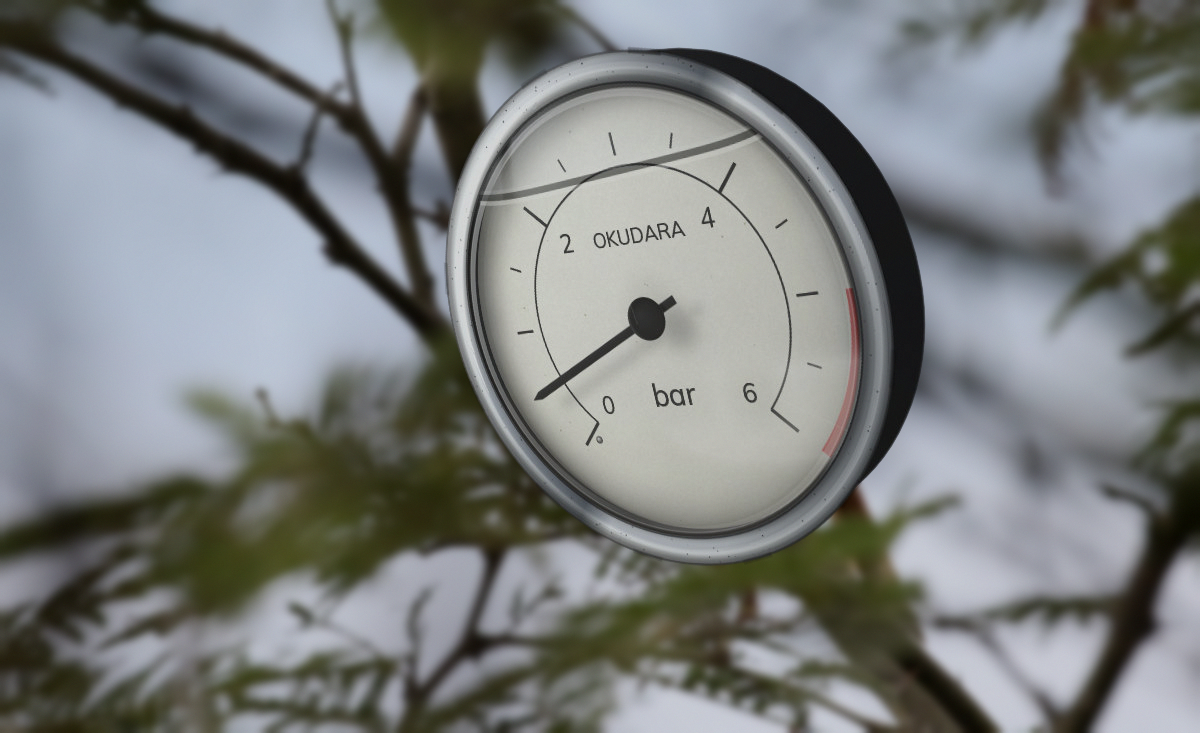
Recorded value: {"value": 0.5, "unit": "bar"}
